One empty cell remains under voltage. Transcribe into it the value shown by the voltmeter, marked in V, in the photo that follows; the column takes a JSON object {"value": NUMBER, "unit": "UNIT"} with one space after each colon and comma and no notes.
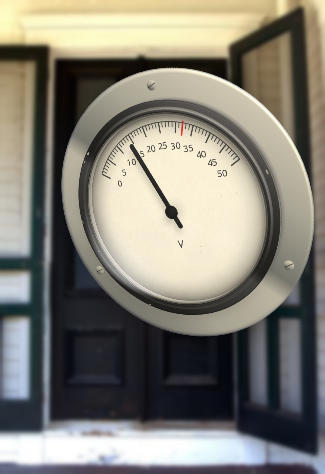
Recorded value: {"value": 15, "unit": "V"}
